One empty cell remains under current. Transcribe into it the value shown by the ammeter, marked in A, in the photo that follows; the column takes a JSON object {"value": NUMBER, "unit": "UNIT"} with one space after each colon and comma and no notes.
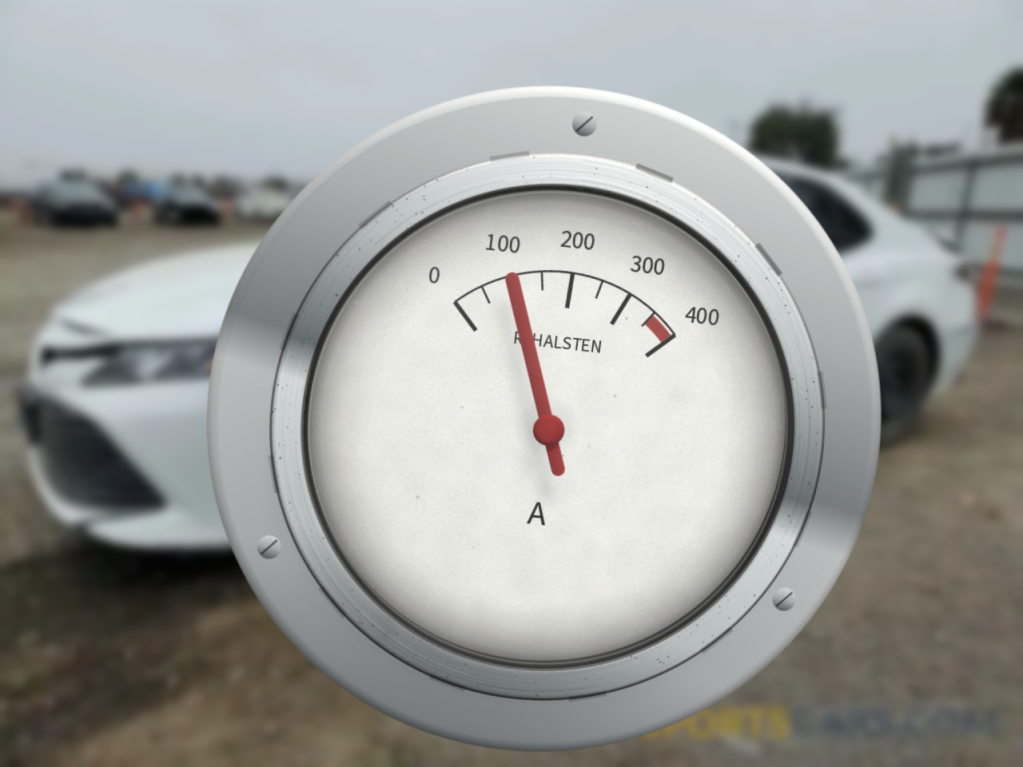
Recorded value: {"value": 100, "unit": "A"}
